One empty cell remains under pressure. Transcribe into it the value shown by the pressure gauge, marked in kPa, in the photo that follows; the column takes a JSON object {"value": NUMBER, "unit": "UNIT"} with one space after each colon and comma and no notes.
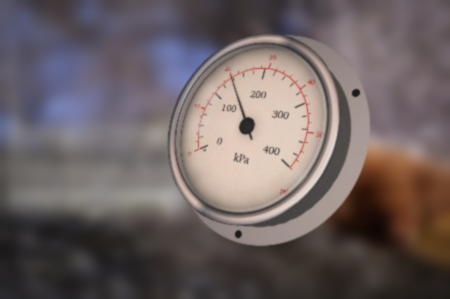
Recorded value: {"value": 140, "unit": "kPa"}
